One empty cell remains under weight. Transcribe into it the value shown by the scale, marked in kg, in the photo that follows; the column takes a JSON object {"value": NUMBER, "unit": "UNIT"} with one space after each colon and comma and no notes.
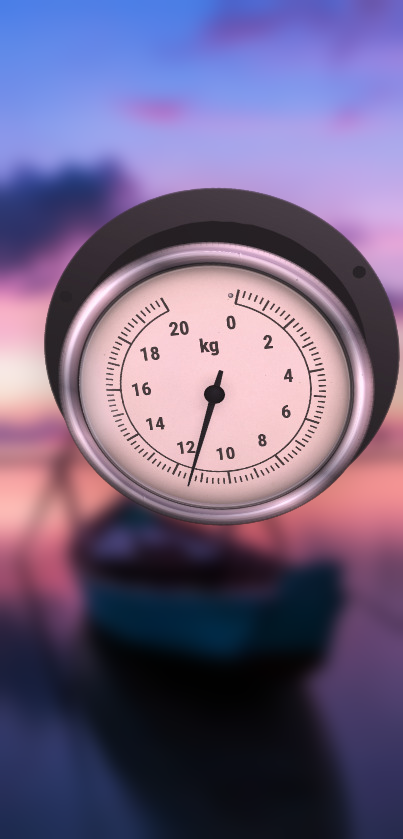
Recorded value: {"value": 11.4, "unit": "kg"}
